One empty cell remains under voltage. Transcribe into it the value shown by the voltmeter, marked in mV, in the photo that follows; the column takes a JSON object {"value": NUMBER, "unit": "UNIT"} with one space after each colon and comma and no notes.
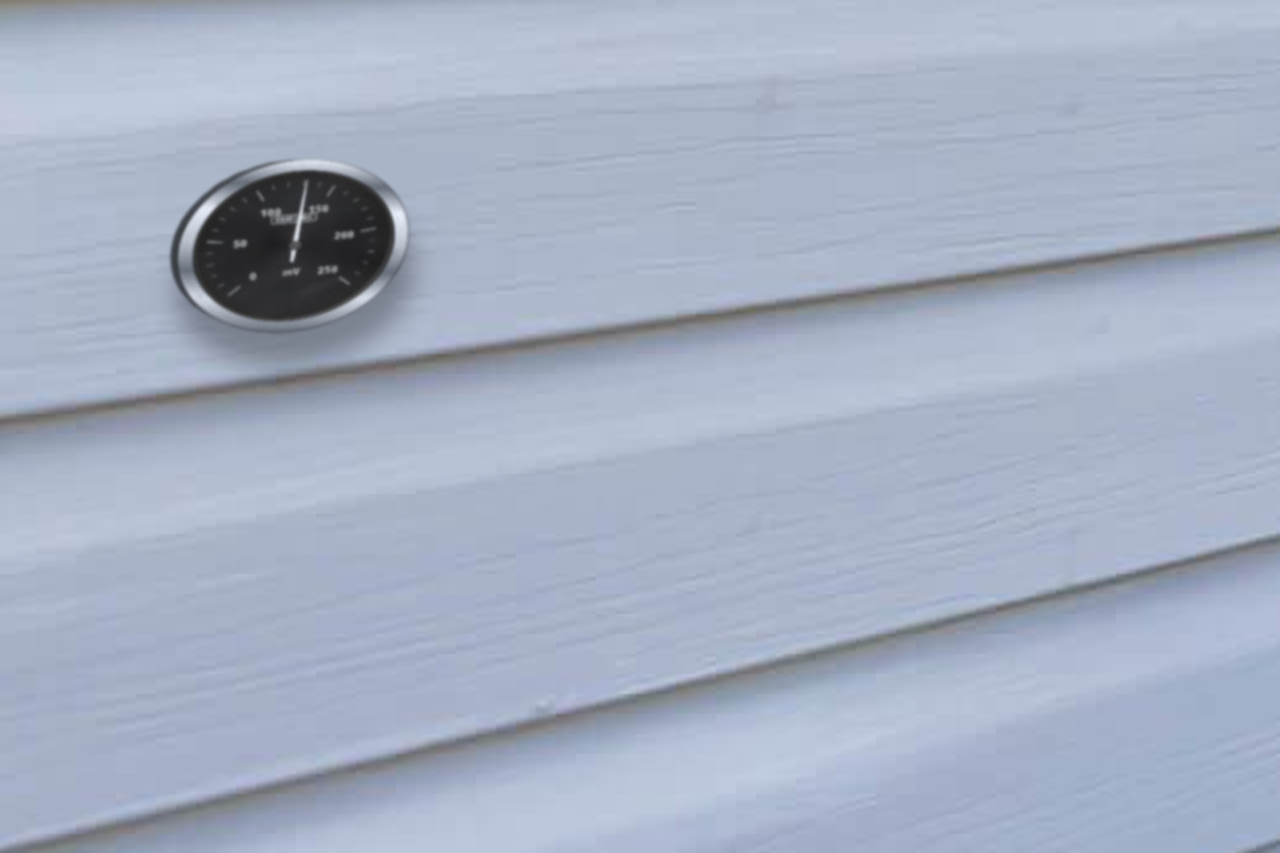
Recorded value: {"value": 130, "unit": "mV"}
